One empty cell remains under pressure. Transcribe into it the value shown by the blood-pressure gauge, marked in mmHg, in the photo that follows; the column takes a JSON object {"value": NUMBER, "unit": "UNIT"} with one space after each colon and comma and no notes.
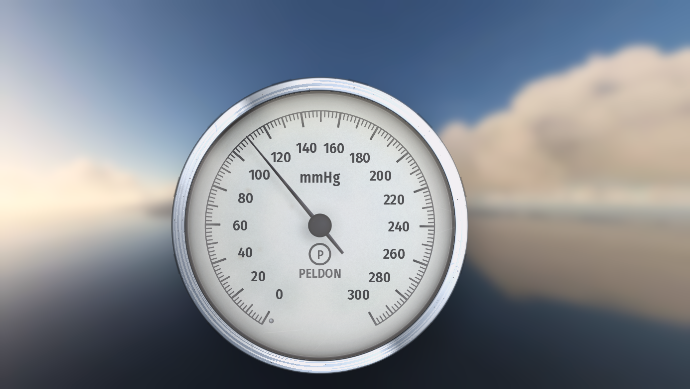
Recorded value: {"value": 110, "unit": "mmHg"}
